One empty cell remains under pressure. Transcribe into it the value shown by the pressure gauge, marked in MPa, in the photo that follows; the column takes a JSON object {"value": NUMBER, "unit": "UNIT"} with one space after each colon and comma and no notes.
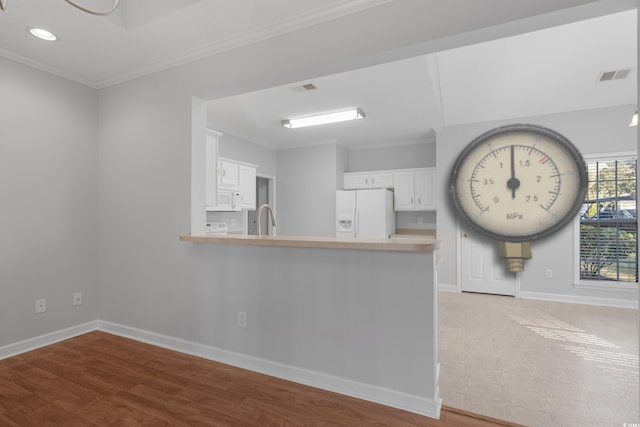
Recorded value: {"value": 1.25, "unit": "MPa"}
